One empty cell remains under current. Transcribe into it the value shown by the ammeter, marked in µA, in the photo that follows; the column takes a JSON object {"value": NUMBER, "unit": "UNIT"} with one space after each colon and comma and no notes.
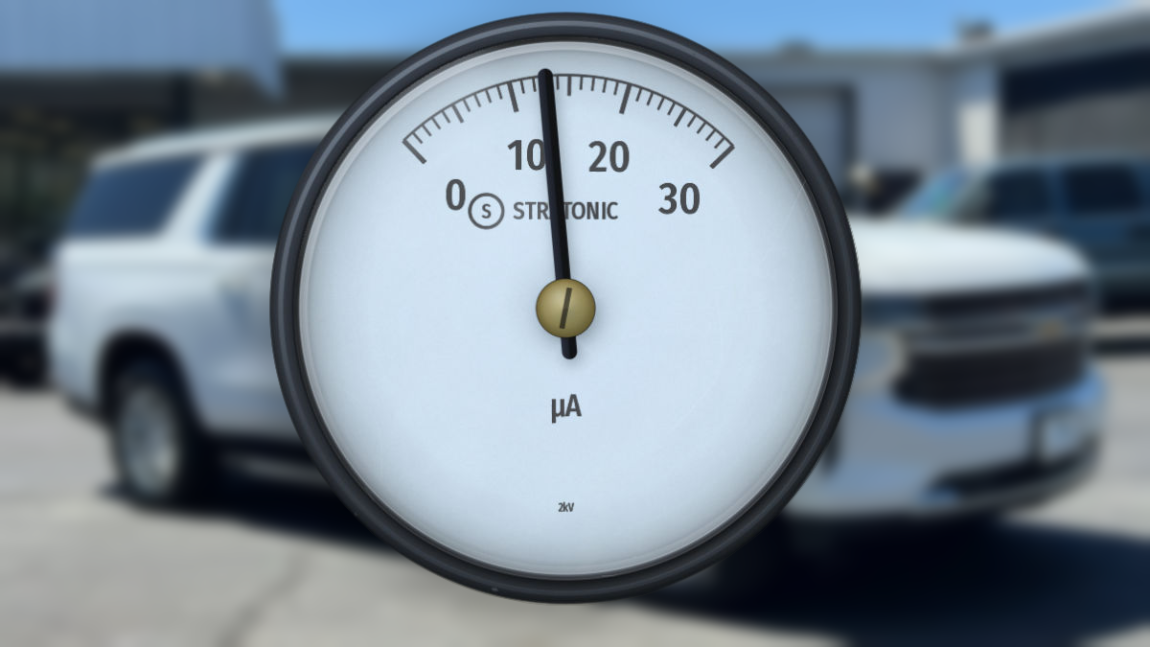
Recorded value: {"value": 13, "unit": "µA"}
